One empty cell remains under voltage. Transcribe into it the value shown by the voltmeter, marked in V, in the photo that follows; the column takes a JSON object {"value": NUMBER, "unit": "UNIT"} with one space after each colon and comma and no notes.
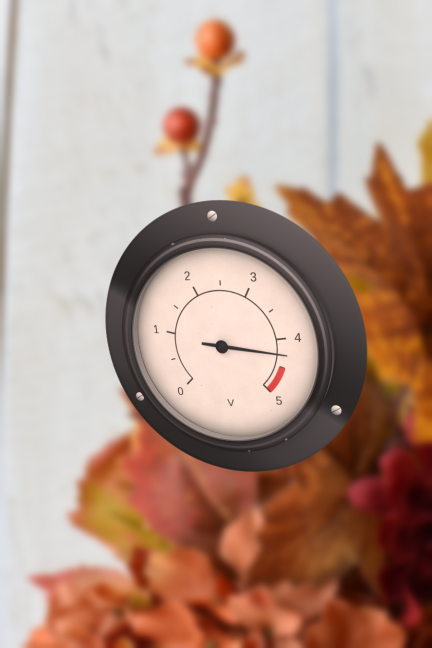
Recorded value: {"value": 4.25, "unit": "V"}
